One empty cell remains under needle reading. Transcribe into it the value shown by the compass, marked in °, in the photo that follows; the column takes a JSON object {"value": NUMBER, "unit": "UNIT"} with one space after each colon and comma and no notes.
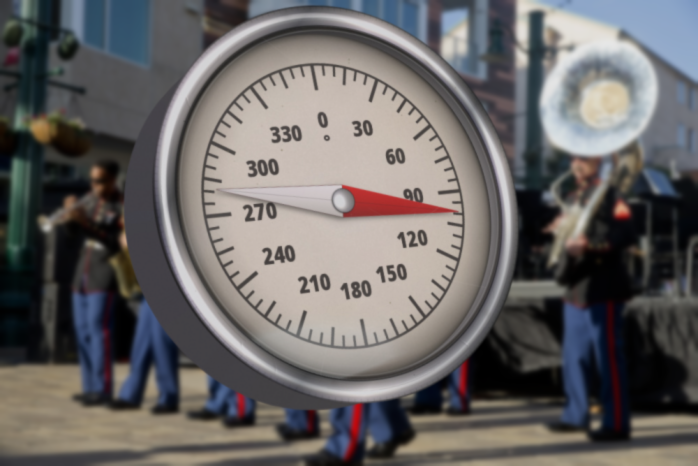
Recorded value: {"value": 100, "unit": "°"}
